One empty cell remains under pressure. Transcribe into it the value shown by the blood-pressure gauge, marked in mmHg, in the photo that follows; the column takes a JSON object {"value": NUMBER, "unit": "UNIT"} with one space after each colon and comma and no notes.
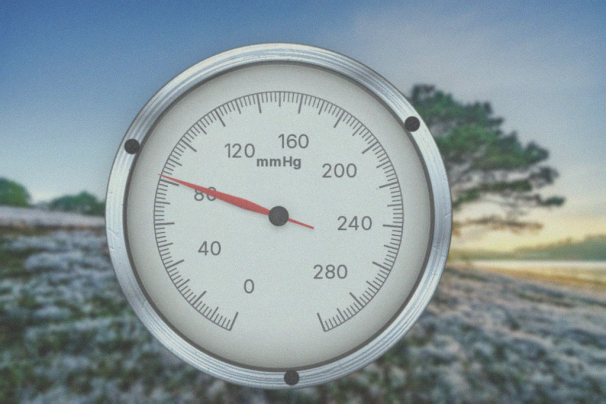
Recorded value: {"value": 82, "unit": "mmHg"}
